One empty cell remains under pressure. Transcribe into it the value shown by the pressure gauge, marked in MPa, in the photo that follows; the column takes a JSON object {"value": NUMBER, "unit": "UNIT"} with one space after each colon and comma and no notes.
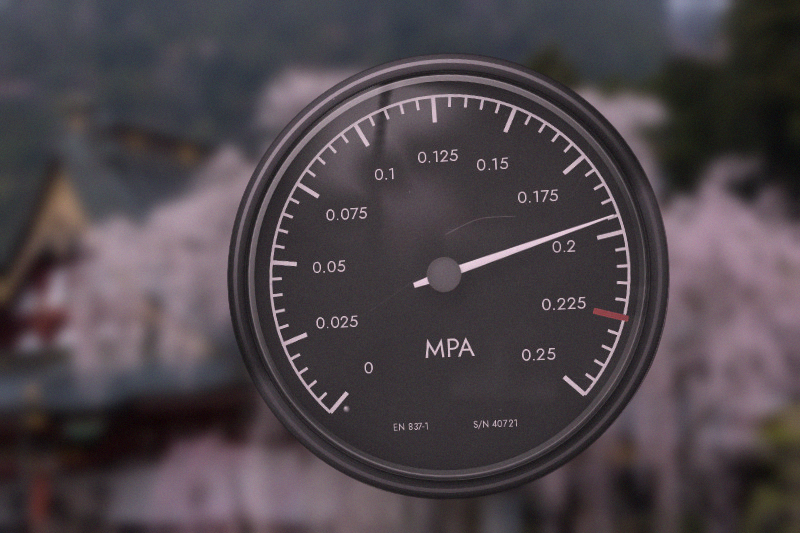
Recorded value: {"value": 0.195, "unit": "MPa"}
